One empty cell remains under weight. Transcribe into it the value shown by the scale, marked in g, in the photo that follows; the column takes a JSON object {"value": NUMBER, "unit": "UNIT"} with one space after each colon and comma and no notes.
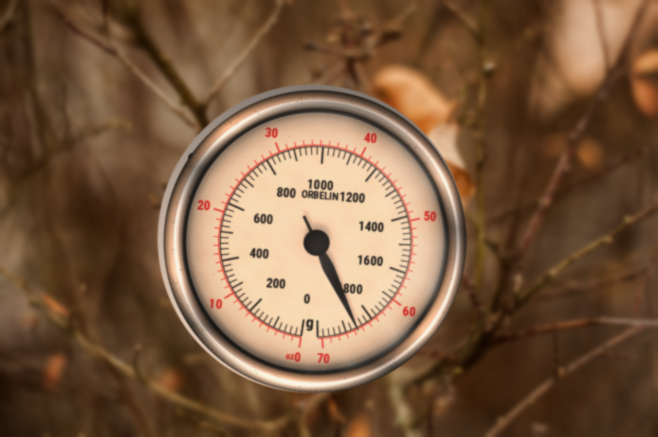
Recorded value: {"value": 1860, "unit": "g"}
